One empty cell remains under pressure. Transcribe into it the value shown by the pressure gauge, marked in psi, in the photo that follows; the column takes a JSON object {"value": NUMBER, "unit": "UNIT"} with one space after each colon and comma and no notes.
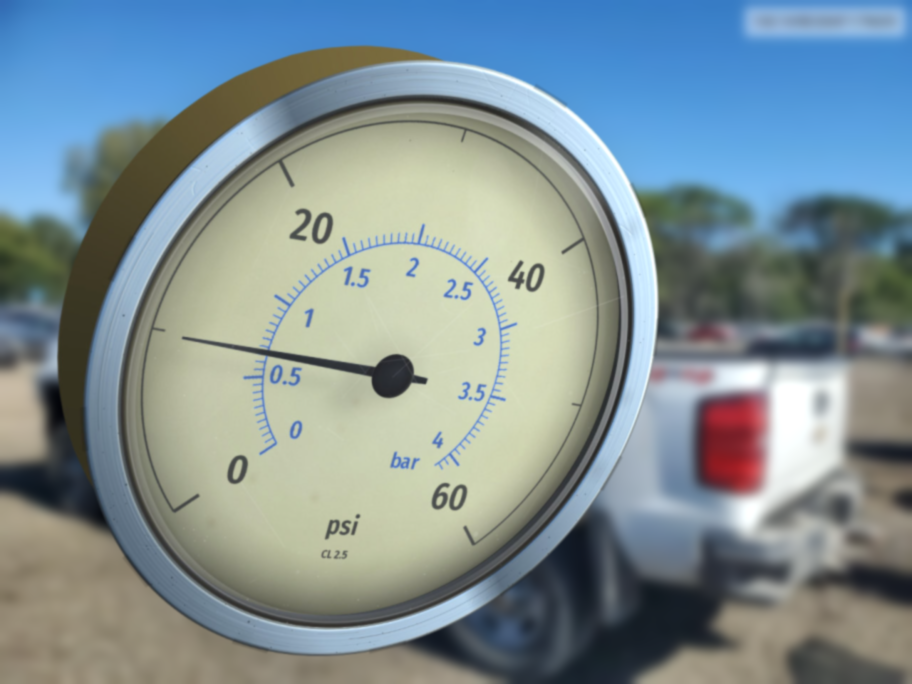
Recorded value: {"value": 10, "unit": "psi"}
